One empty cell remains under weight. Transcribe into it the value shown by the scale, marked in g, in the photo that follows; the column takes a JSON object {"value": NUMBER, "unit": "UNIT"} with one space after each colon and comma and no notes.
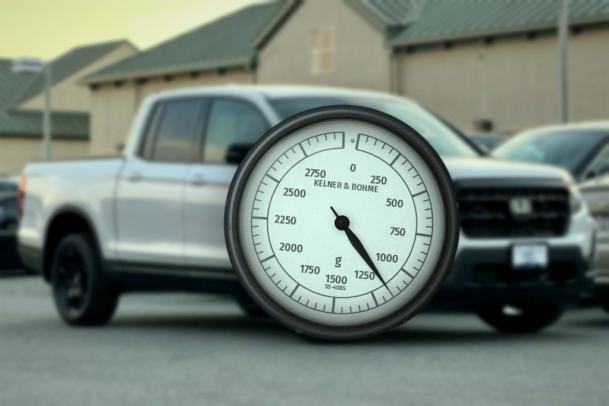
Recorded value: {"value": 1150, "unit": "g"}
